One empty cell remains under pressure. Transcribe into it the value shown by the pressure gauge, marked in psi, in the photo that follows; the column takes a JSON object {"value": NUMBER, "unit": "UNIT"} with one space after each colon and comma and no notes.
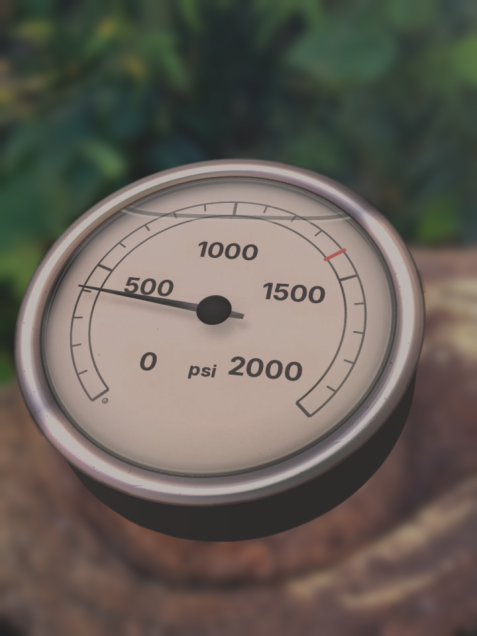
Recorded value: {"value": 400, "unit": "psi"}
